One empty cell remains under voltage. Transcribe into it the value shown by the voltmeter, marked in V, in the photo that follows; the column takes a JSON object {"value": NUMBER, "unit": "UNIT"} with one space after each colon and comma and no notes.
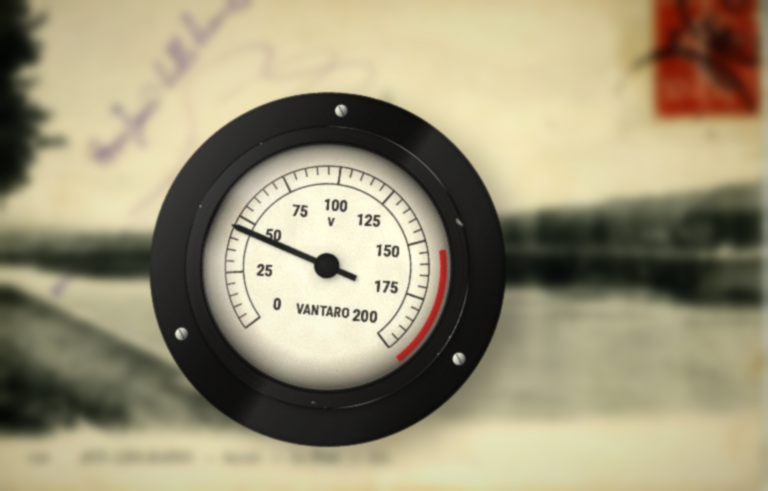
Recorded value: {"value": 45, "unit": "V"}
